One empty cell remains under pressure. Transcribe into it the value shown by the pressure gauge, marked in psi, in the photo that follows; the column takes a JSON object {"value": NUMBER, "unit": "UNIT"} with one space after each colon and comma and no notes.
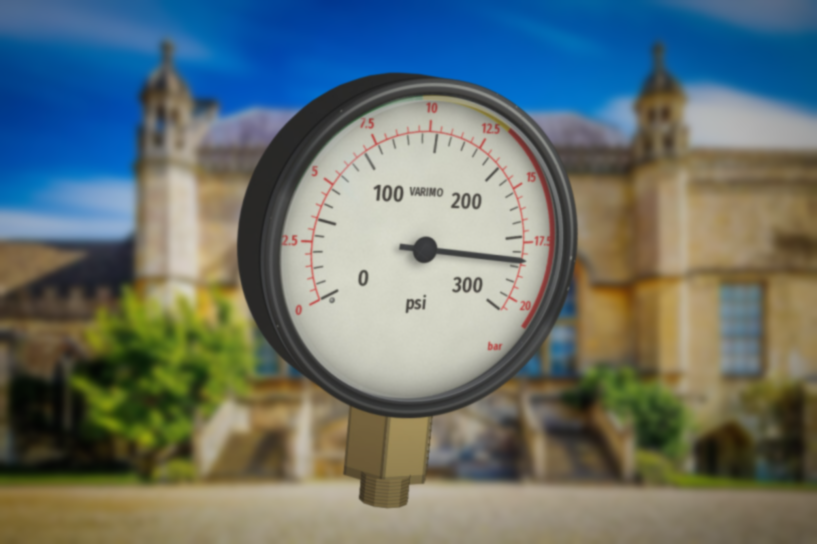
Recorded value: {"value": 265, "unit": "psi"}
